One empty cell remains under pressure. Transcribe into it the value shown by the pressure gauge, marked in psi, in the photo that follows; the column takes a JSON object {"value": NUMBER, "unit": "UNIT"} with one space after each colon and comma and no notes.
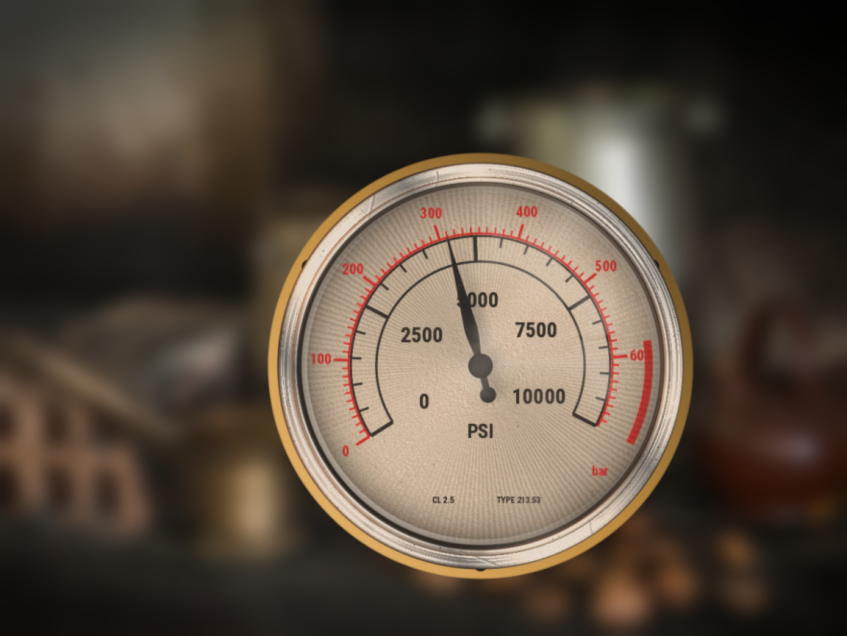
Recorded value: {"value": 4500, "unit": "psi"}
